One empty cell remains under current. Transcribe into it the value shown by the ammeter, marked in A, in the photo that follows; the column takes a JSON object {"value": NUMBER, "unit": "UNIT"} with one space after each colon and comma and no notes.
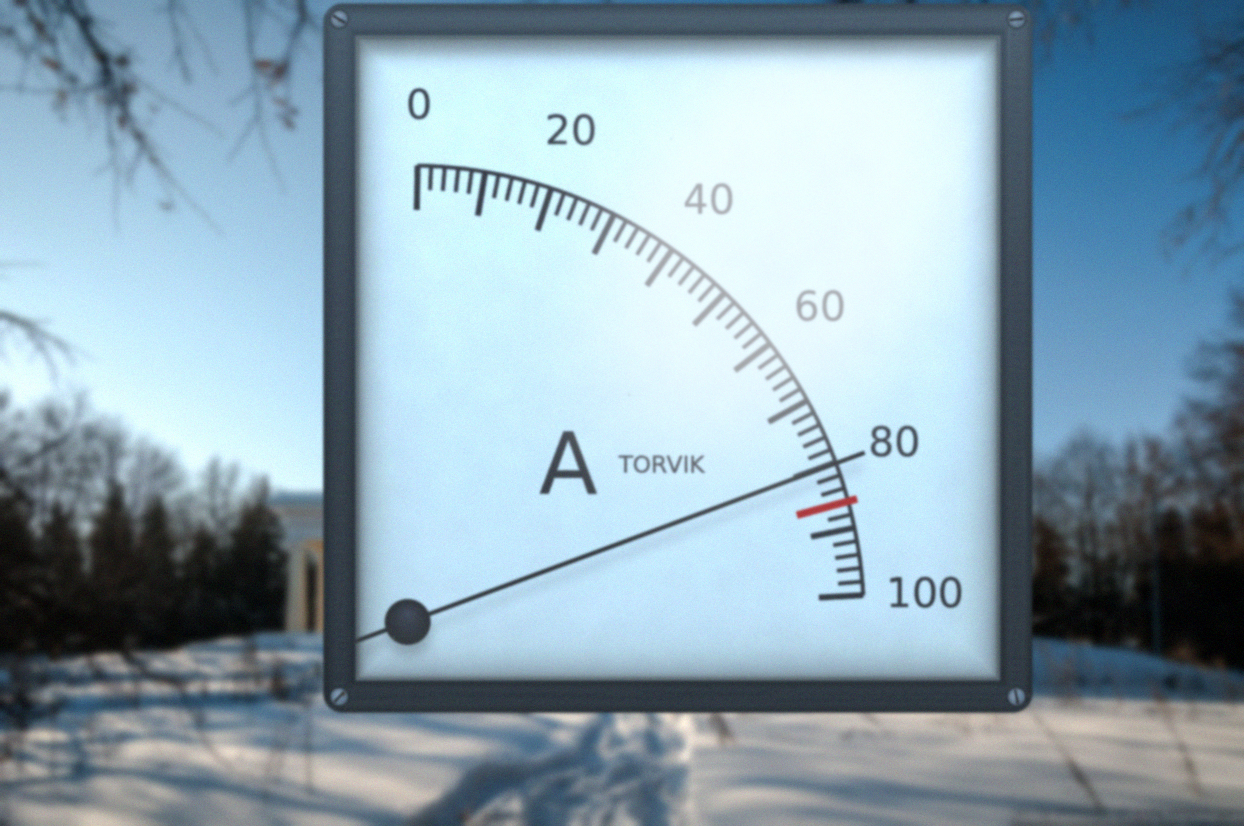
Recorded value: {"value": 80, "unit": "A"}
